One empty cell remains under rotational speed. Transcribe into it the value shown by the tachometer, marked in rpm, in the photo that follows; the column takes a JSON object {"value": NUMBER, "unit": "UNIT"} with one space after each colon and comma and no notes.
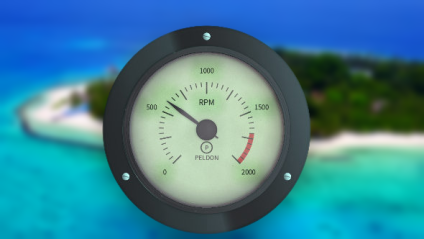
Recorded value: {"value": 600, "unit": "rpm"}
